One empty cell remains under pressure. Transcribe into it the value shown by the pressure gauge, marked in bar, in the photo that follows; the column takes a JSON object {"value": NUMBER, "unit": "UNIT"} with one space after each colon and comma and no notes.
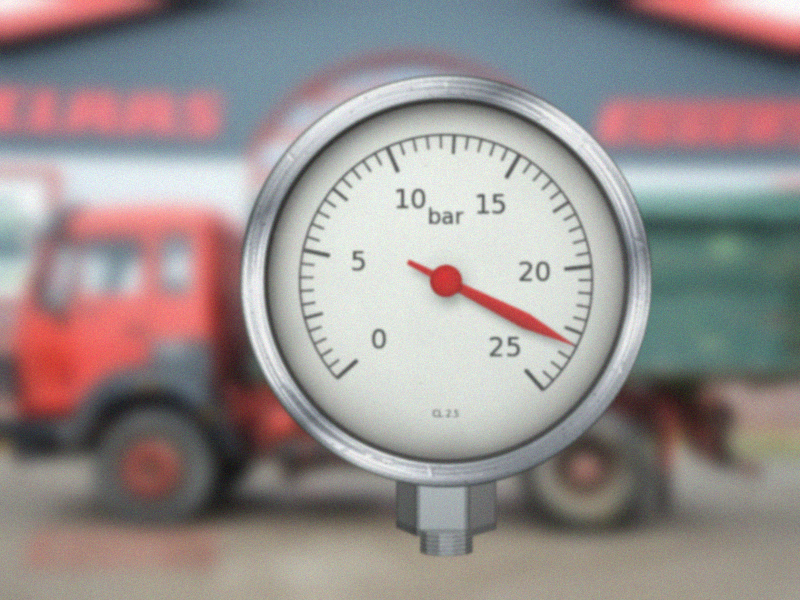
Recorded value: {"value": 23, "unit": "bar"}
